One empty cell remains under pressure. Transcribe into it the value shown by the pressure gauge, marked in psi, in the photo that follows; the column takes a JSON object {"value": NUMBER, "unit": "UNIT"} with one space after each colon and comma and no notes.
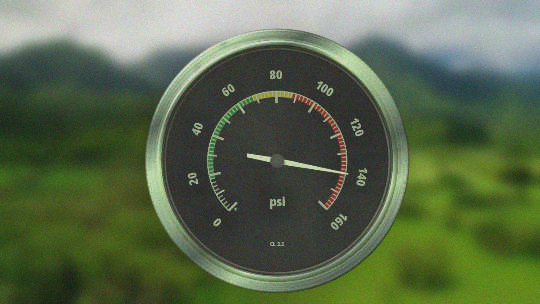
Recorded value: {"value": 140, "unit": "psi"}
